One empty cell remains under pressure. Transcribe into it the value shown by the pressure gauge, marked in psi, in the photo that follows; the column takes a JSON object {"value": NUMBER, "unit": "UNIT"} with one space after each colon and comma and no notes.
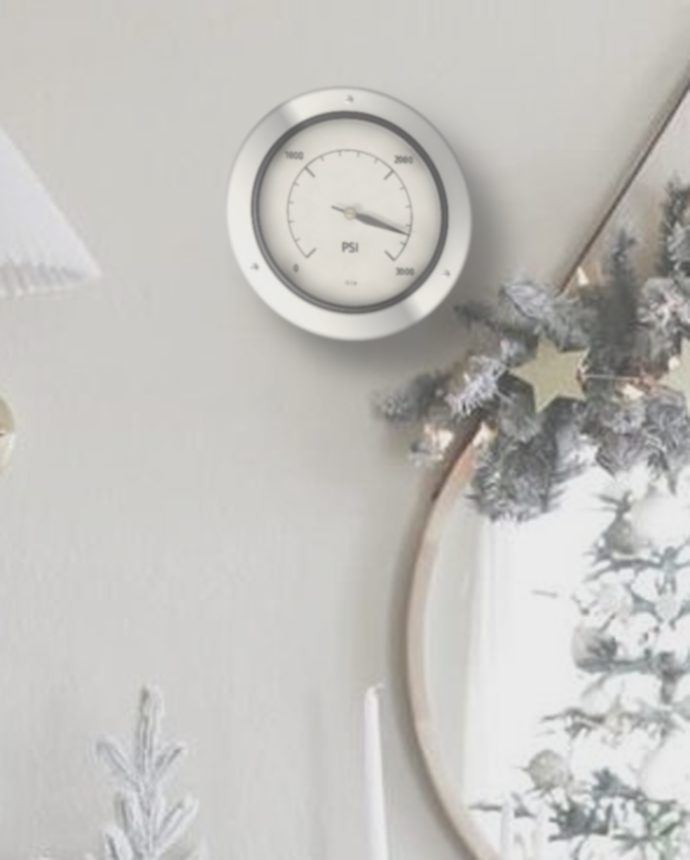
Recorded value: {"value": 2700, "unit": "psi"}
